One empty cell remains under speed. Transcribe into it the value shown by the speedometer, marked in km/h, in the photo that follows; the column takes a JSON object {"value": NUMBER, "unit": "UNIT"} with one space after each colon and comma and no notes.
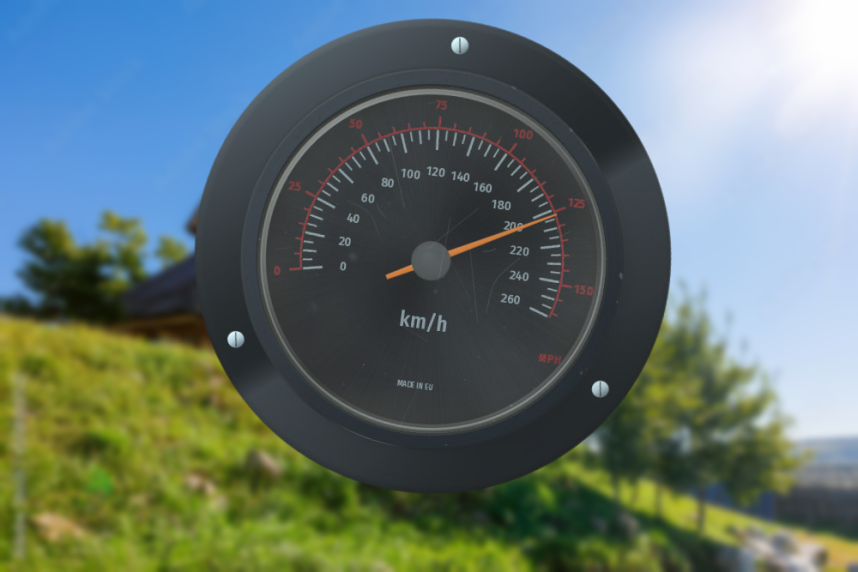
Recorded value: {"value": 202.5, "unit": "km/h"}
